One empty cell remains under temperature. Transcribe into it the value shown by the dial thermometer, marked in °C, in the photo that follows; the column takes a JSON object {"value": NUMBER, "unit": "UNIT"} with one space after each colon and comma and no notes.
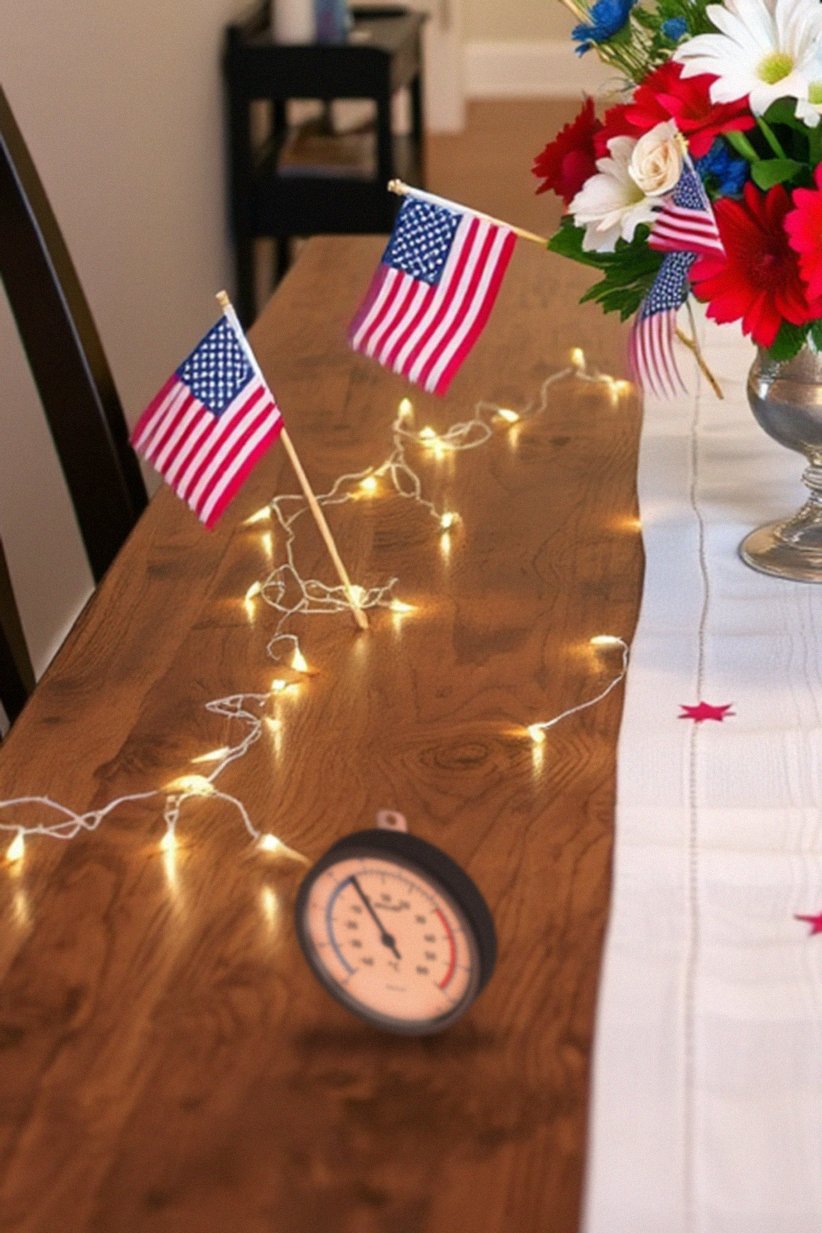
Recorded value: {"value": 0, "unit": "°C"}
